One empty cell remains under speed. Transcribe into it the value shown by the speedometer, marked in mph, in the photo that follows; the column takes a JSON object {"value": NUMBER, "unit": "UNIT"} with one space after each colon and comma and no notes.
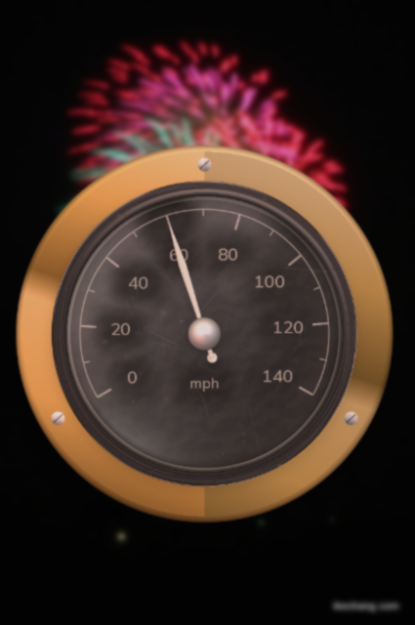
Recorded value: {"value": 60, "unit": "mph"}
